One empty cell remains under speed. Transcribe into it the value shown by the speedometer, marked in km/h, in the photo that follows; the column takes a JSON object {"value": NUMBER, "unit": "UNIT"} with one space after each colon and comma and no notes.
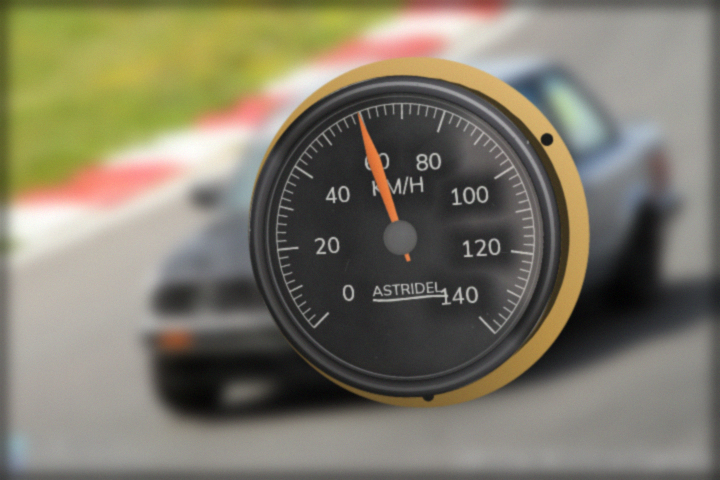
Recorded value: {"value": 60, "unit": "km/h"}
